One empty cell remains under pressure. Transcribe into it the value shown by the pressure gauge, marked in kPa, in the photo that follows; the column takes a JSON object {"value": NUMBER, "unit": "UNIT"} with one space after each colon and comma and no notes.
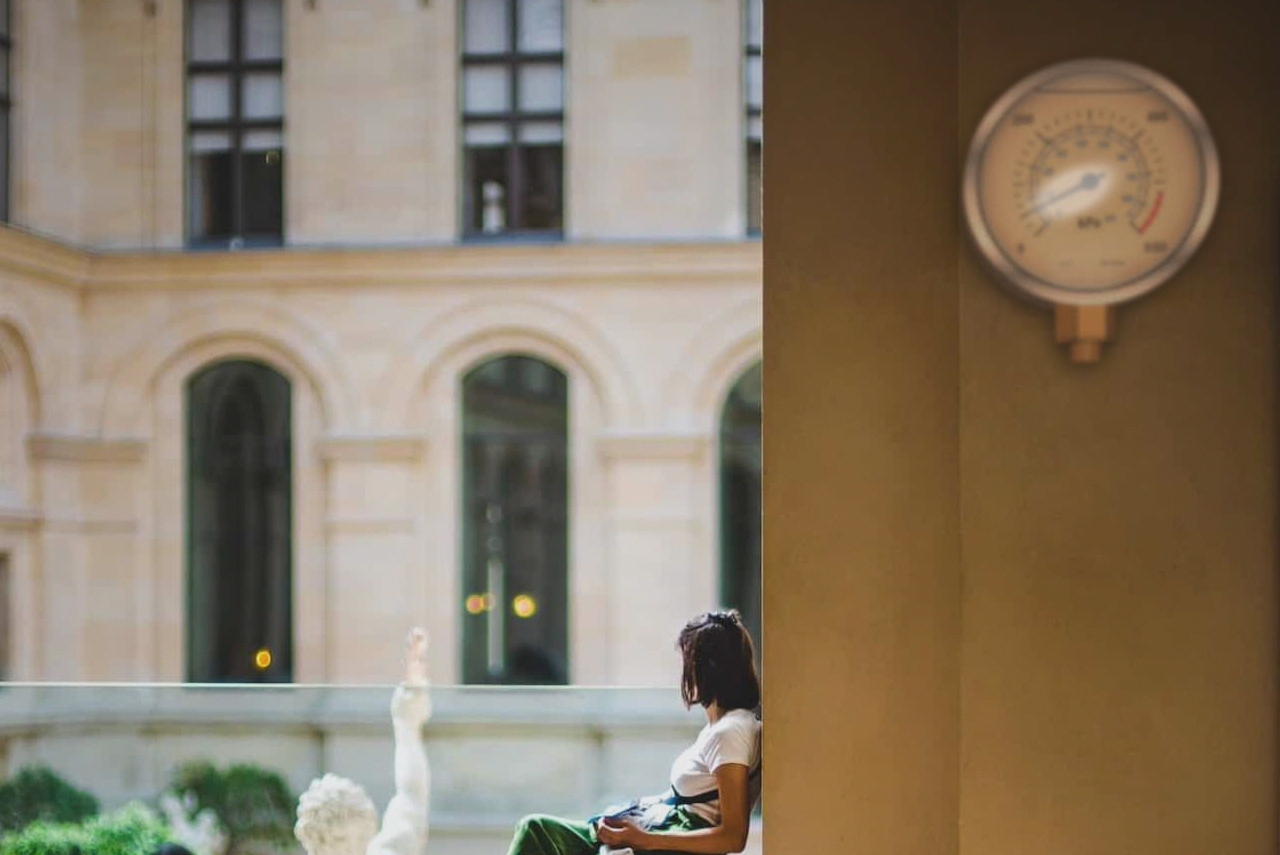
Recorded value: {"value": 40, "unit": "kPa"}
